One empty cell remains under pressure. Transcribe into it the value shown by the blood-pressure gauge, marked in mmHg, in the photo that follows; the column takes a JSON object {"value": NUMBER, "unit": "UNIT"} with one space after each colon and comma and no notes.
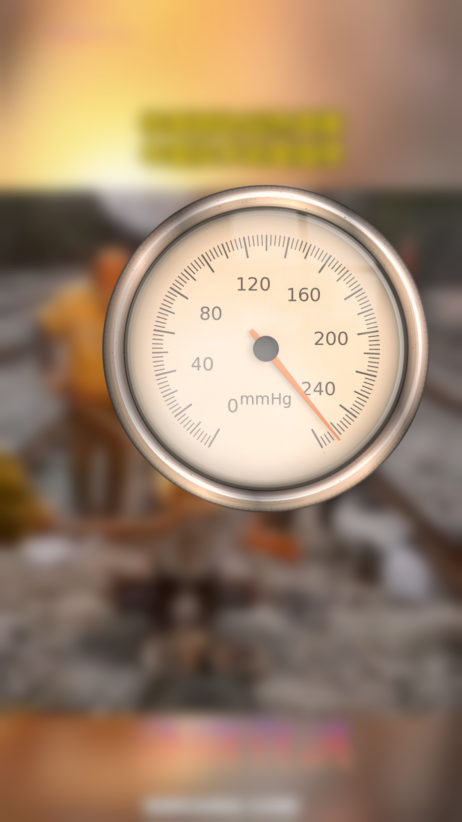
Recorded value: {"value": 252, "unit": "mmHg"}
